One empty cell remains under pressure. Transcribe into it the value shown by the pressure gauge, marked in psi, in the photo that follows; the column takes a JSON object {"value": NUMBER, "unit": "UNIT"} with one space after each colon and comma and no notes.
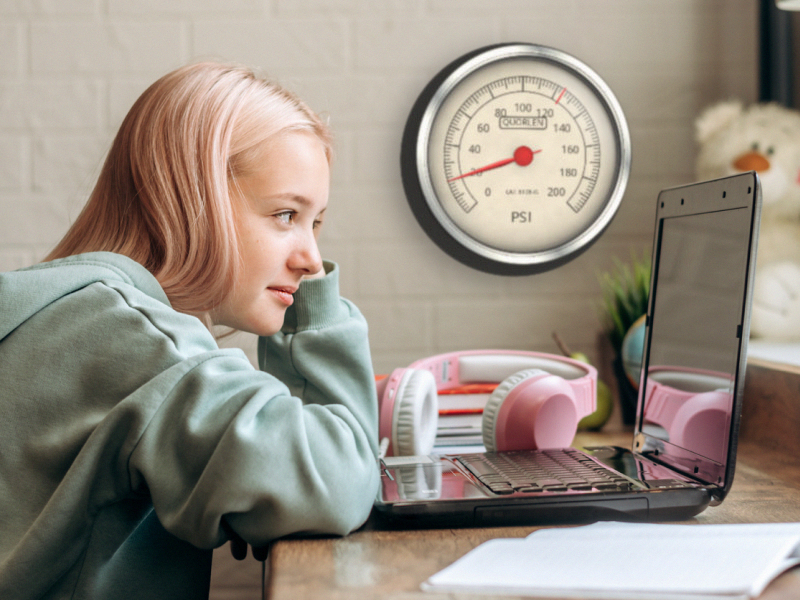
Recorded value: {"value": 20, "unit": "psi"}
